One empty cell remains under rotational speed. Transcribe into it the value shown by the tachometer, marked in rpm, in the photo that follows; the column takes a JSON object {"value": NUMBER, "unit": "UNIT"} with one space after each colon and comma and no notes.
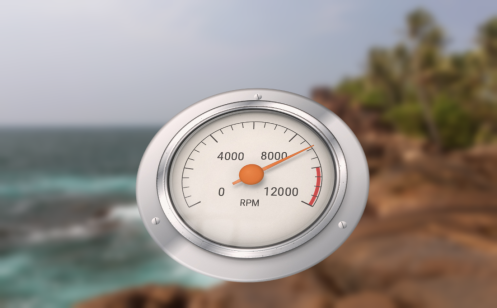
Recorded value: {"value": 9000, "unit": "rpm"}
